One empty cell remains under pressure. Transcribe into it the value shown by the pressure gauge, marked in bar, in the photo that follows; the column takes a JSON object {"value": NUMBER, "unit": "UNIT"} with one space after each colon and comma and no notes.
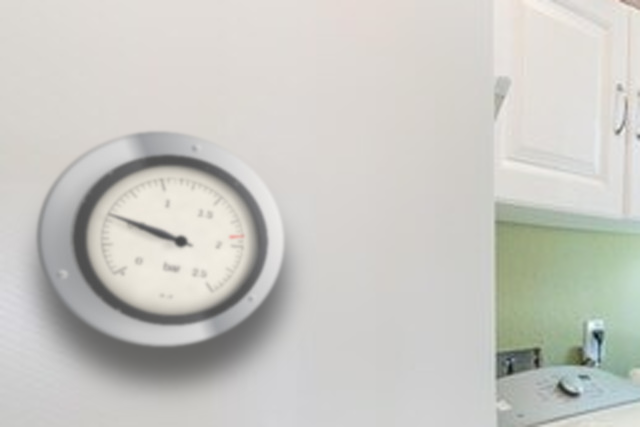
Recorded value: {"value": 0.5, "unit": "bar"}
